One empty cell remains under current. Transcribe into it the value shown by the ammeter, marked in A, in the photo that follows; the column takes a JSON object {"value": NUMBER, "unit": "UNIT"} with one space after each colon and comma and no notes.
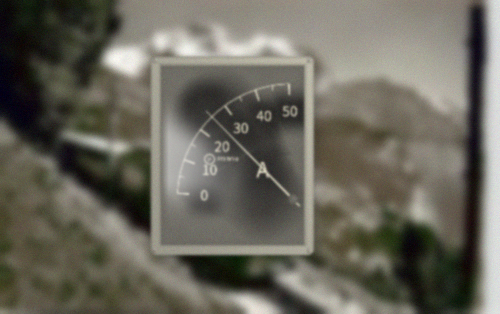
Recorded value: {"value": 25, "unit": "A"}
